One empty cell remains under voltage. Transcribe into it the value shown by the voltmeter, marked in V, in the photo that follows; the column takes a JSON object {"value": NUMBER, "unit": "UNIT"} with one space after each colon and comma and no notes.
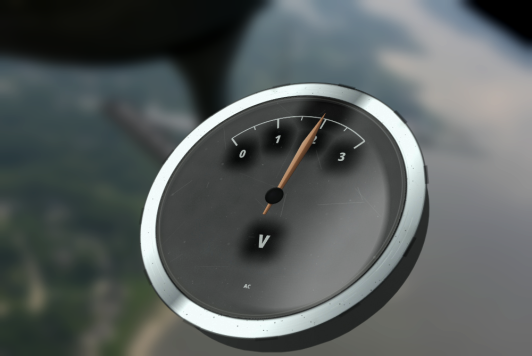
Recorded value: {"value": 2, "unit": "V"}
